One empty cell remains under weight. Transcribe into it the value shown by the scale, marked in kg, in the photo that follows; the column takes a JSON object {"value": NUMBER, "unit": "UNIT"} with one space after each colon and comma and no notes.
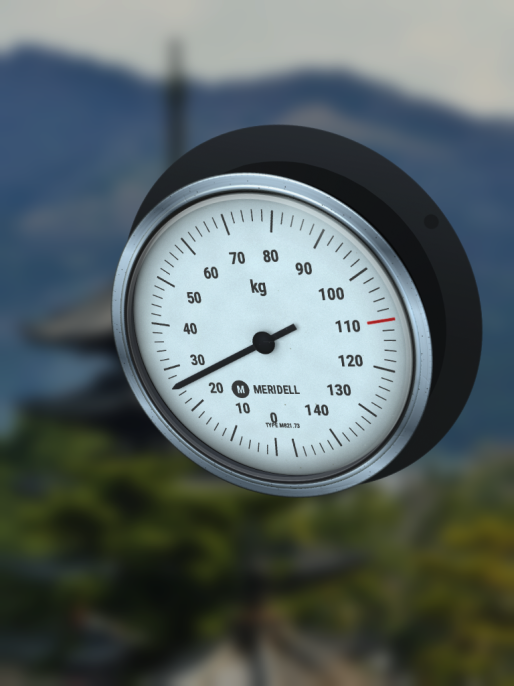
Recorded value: {"value": 26, "unit": "kg"}
